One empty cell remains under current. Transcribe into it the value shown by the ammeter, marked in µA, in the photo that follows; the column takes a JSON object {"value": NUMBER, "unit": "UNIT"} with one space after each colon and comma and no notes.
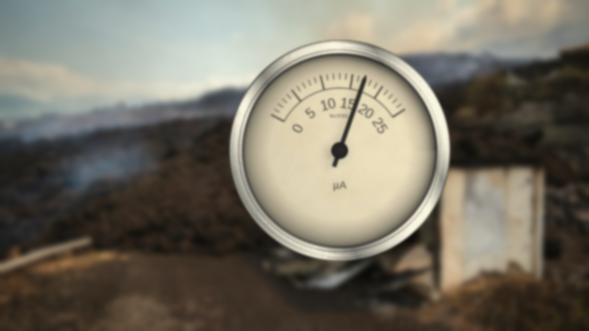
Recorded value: {"value": 17, "unit": "µA"}
